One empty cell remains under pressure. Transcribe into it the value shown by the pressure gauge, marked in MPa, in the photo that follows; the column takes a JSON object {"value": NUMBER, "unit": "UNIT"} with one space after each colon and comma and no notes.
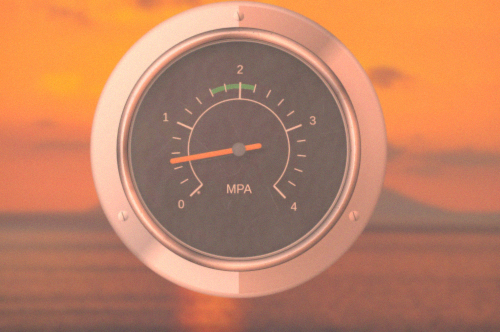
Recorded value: {"value": 0.5, "unit": "MPa"}
